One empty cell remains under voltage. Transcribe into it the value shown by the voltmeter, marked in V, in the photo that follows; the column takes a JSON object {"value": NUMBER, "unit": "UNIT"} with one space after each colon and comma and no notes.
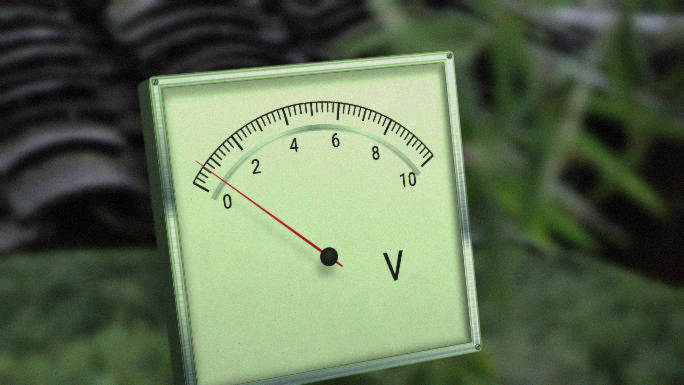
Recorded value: {"value": 0.6, "unit": "V"}
